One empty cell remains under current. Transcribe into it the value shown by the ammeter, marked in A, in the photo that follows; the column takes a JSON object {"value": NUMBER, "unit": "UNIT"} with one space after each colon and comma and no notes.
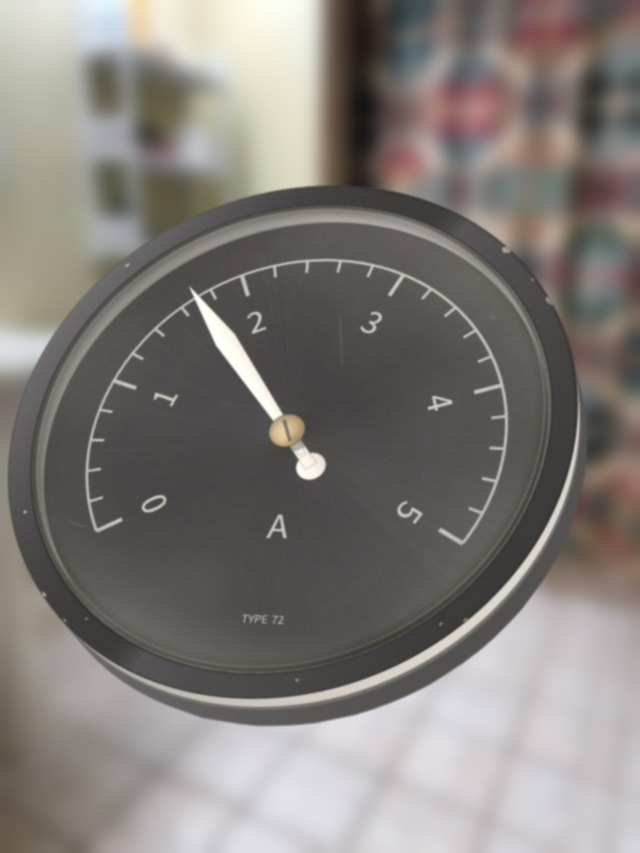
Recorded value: {"value": 1.7, "unit": "A"}
